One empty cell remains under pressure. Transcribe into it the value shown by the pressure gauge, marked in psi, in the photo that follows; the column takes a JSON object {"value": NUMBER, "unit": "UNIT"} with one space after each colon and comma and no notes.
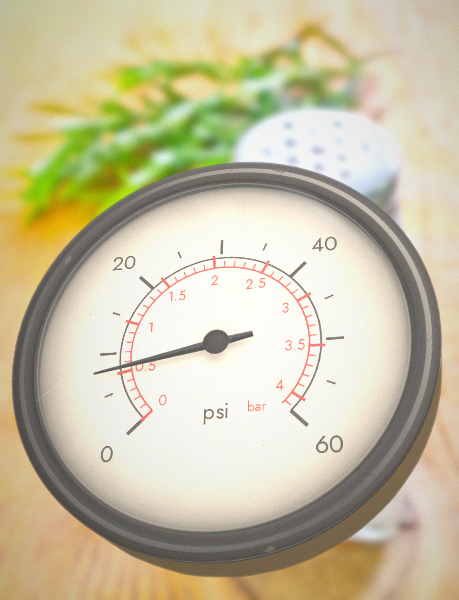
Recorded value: {"value": 7.5, "unit": "psi"}
